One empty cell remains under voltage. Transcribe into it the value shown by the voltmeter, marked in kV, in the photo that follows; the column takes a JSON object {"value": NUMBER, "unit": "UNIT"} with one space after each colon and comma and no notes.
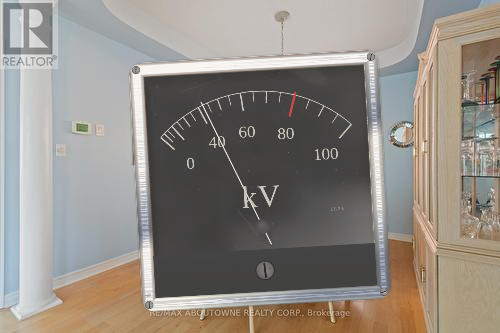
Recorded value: {"value": 42.5, "unit": "kV"}
